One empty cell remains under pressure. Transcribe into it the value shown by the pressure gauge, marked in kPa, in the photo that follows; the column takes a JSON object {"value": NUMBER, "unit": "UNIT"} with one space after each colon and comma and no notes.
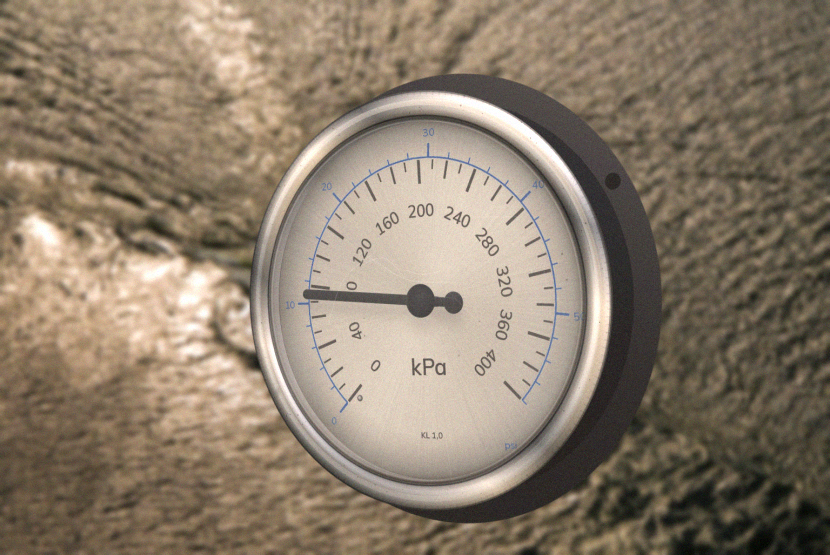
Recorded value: {"value": 75, "unit": "kPa"}
